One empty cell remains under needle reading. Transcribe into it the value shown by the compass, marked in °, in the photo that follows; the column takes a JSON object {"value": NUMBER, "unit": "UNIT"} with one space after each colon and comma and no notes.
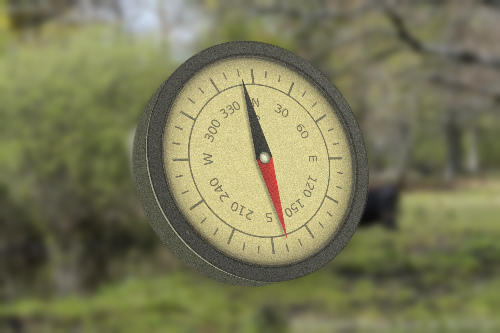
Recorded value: {"value": 170, "unit": "°"}
